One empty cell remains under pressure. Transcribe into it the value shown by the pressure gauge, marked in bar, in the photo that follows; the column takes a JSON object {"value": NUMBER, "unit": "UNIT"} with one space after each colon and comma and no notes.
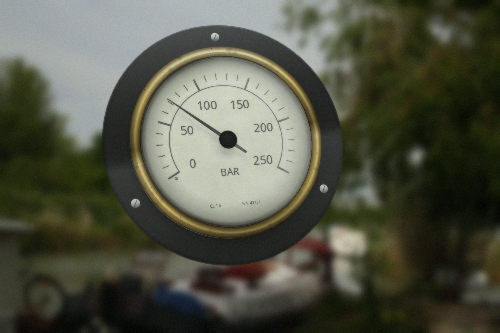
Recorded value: {"value": 70, "unit": "bar"}
